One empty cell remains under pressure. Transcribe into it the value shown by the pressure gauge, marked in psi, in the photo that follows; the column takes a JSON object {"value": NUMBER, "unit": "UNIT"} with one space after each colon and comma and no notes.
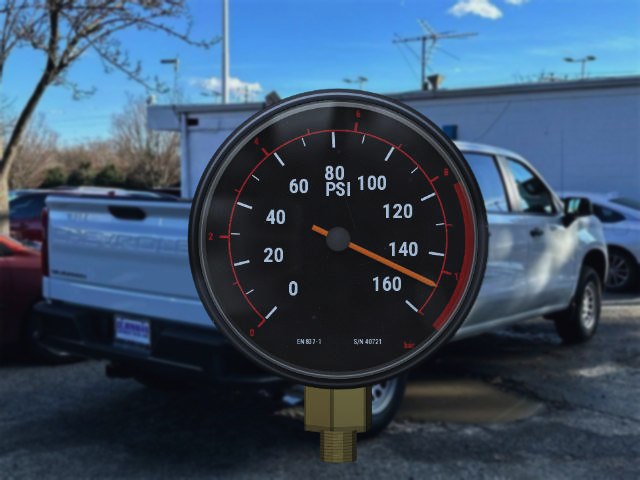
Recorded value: {"value": 150, "unit": "psi"}
